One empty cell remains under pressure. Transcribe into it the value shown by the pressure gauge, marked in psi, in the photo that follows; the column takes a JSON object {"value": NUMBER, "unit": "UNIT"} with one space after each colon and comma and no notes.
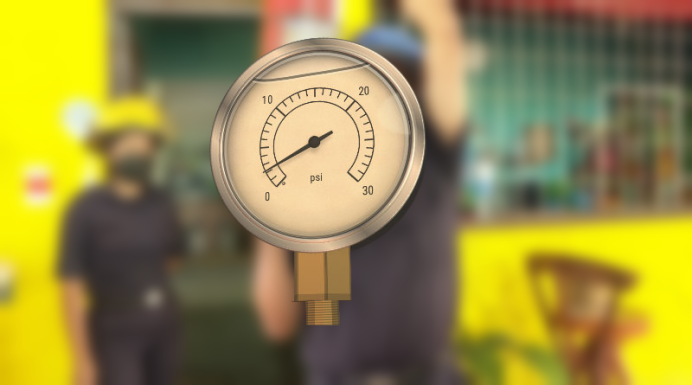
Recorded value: {"value": 2, "unit": "psi"}
